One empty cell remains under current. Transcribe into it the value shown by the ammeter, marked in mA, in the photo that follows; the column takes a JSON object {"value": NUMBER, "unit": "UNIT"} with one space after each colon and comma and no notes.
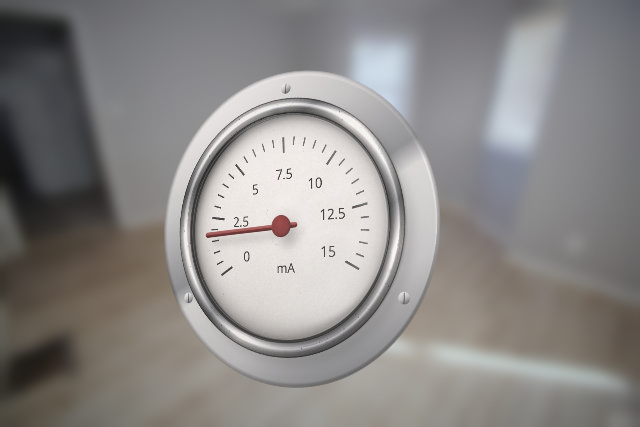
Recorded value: {"value": 1.75, "unit": "mA"}
